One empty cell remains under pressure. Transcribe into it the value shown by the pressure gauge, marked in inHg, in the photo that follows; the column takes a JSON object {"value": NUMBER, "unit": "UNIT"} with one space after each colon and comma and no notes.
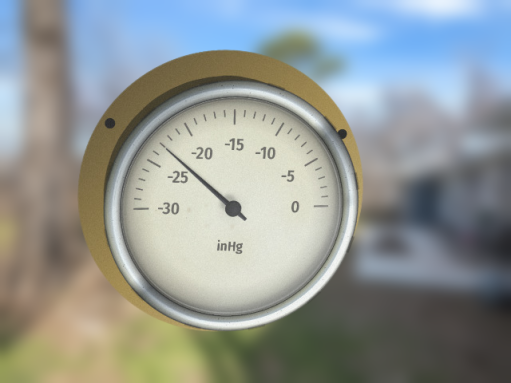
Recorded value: {"value": -23, "unit": "inHg"}
